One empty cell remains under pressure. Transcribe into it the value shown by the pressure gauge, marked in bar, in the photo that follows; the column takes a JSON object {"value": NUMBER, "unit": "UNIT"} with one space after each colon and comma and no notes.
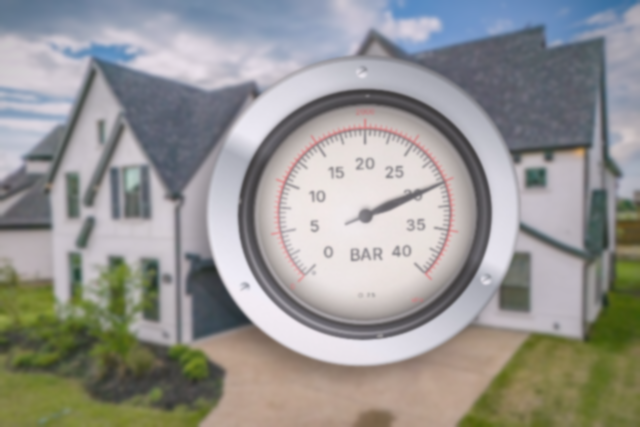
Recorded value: {"value": 30, "unit": "bar"}
